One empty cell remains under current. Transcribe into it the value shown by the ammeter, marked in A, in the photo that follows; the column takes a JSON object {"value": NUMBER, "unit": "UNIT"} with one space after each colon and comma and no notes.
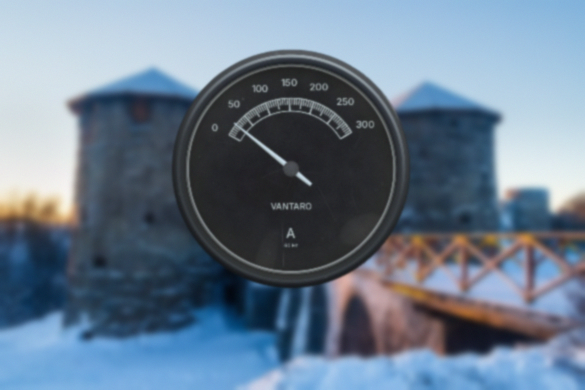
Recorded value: {"value": 25, "unit": "A"}
